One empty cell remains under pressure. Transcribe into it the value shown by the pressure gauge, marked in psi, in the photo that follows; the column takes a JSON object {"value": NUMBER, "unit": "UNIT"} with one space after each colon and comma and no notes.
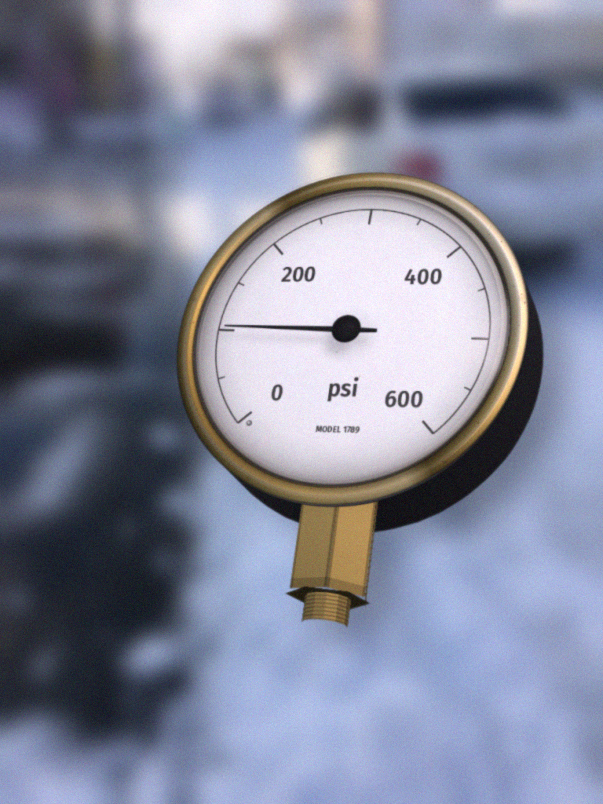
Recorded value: {"value": 100, "unit": "psi"}
